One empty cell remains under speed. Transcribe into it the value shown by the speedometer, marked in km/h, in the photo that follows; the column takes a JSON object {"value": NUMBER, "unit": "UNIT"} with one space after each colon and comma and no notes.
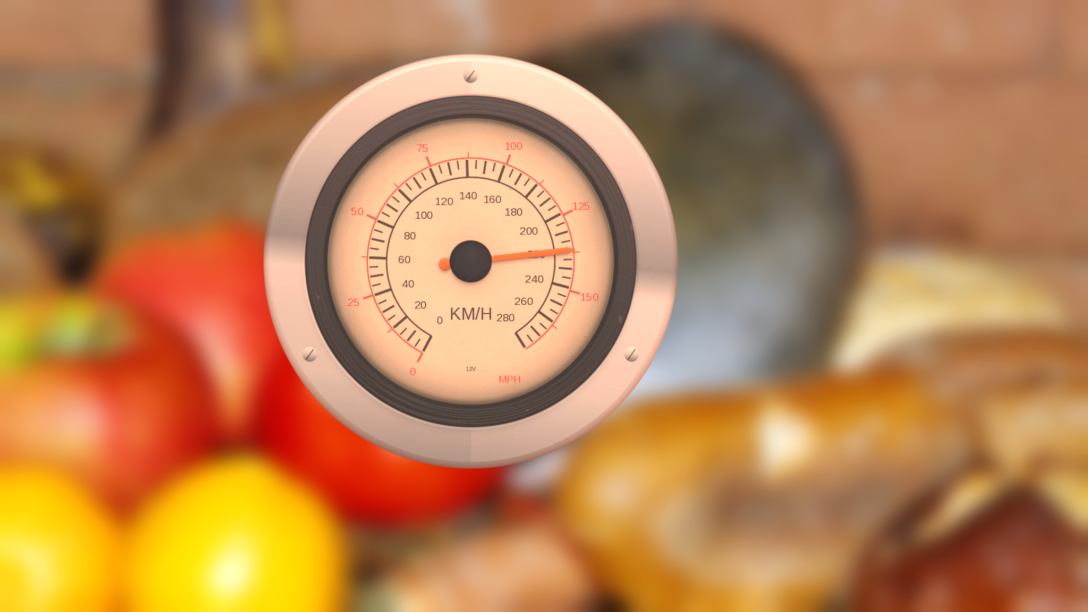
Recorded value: {"value": 220, "unit": "km/h"}
